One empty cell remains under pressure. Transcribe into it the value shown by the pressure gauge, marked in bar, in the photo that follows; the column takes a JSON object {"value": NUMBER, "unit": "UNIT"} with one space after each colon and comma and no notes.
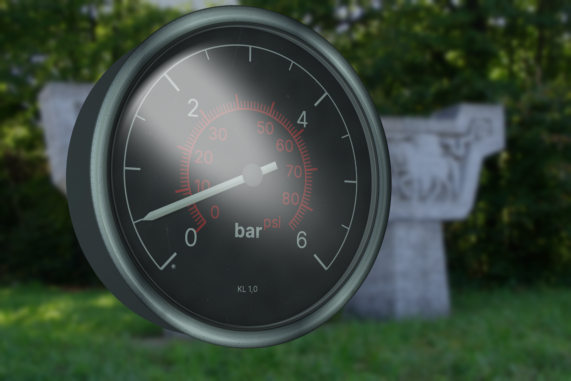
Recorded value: {"value": 0.5, "unit": "bar"}
